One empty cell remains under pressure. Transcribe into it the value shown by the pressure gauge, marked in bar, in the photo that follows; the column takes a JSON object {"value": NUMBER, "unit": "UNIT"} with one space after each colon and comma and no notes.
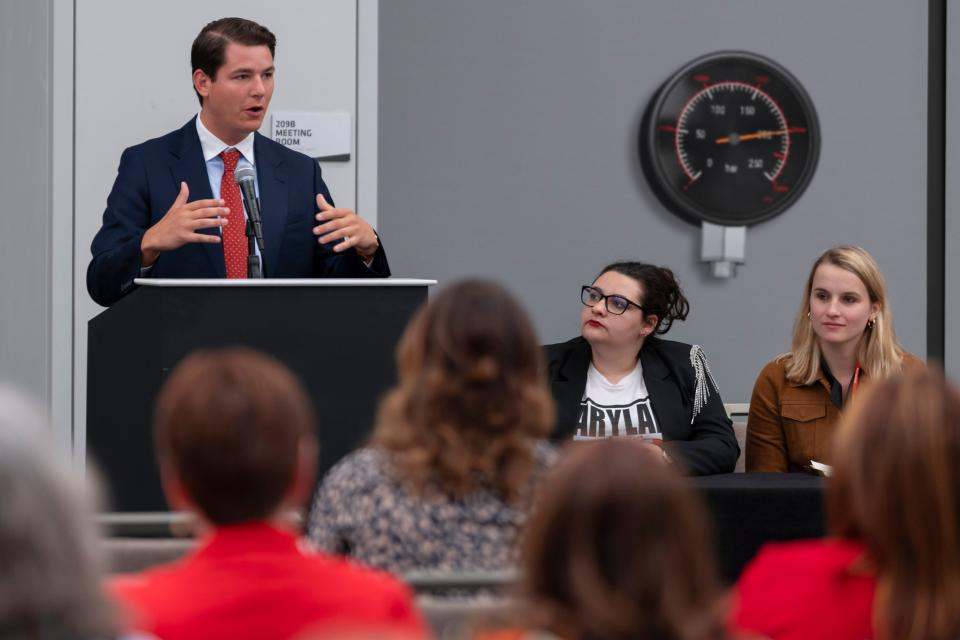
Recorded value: {"value": 200, "unit": "bar"}
